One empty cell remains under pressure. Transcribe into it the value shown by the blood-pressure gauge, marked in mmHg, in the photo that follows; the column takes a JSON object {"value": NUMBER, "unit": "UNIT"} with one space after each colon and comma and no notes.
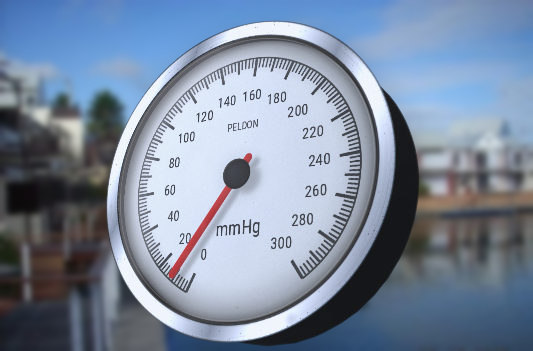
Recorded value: {"value": 10, "unit": "mmHg"}
